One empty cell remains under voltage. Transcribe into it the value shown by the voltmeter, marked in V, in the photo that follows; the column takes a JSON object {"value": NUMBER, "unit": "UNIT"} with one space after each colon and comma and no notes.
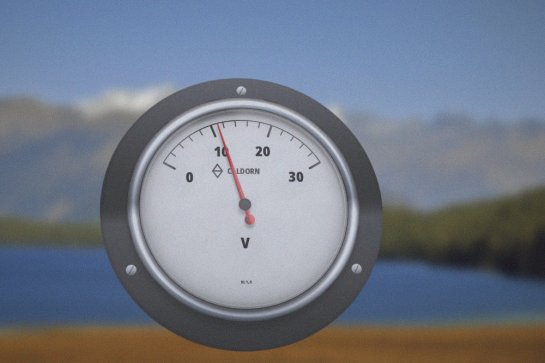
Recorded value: {"value": 11, "unit": "V"}
